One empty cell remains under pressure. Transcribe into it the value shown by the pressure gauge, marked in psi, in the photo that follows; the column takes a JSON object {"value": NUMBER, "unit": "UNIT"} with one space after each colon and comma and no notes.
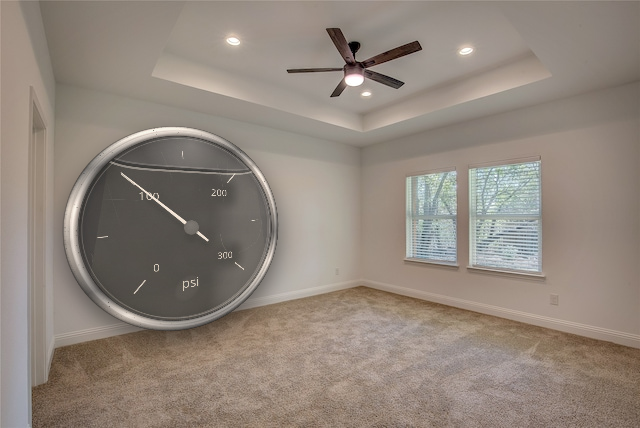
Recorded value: {"value": 100, "unit": "psi"}
